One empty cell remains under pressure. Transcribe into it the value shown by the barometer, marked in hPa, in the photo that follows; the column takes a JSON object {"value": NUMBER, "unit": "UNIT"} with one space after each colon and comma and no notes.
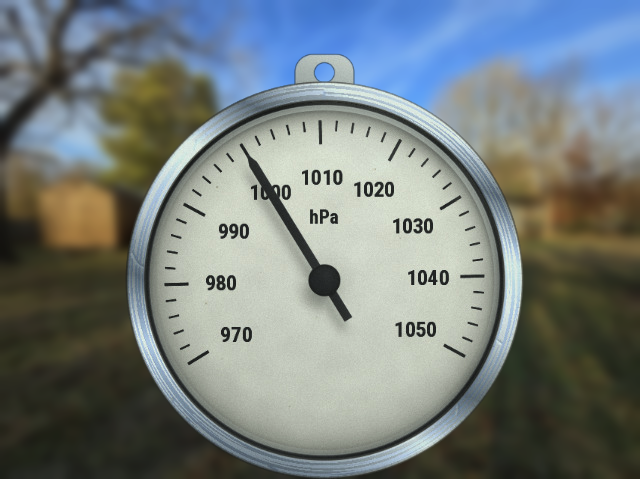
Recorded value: {"value": 1000, "unit": "hPa"}
